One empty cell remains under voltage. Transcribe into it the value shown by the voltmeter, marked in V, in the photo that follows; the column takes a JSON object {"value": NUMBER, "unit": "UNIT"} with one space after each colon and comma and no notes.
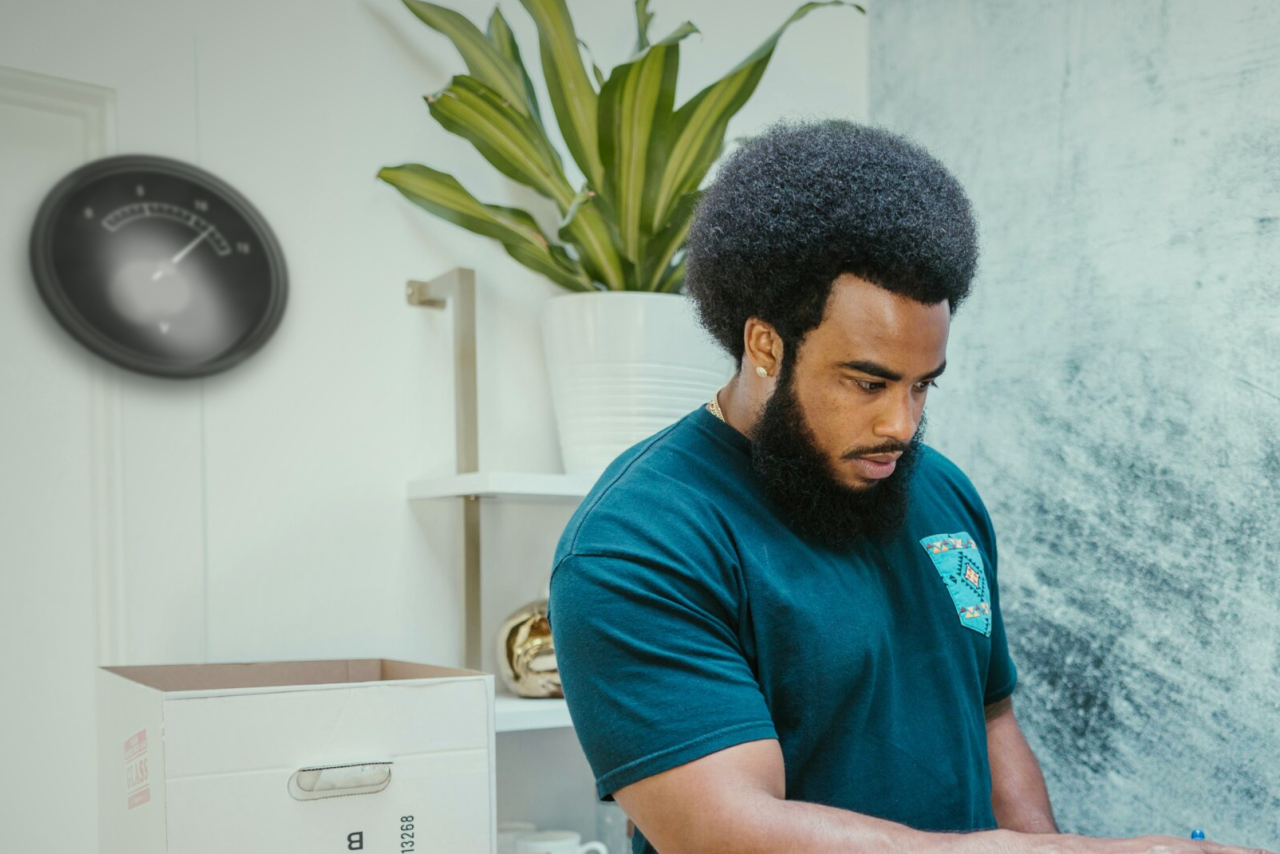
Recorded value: {"value": 12, "unit": "V"}
